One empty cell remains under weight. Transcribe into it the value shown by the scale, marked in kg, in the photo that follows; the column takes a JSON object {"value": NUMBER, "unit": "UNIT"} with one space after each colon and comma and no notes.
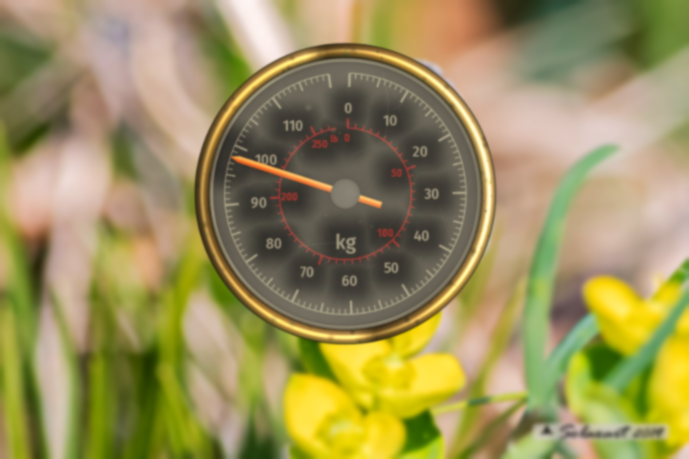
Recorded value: {"value": 98, "unit": "kg"}
